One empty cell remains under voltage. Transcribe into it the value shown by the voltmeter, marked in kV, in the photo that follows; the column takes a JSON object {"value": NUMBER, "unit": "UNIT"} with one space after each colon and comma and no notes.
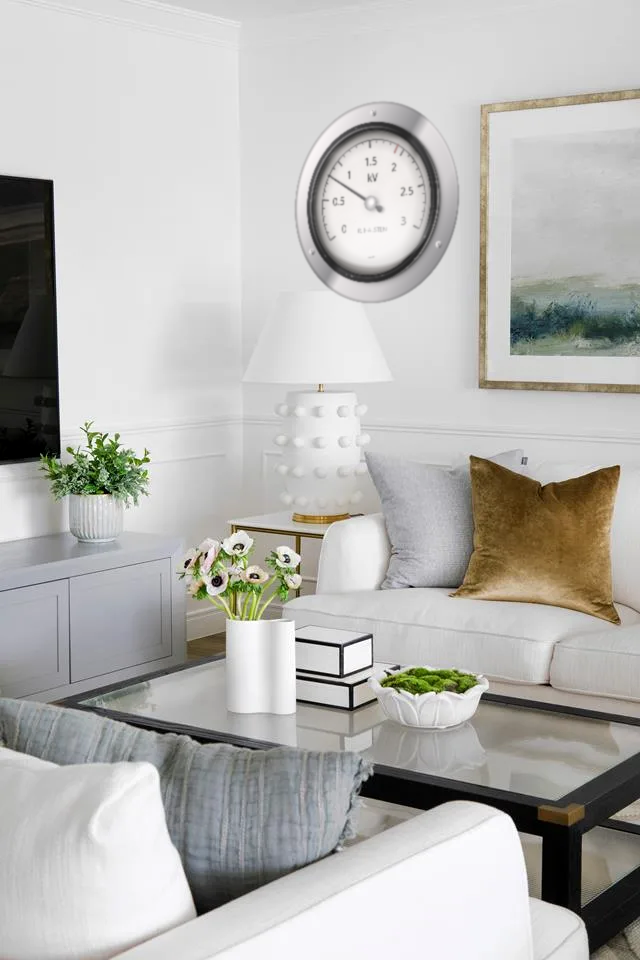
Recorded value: {"value": 0.8, "unit": "kV"}
